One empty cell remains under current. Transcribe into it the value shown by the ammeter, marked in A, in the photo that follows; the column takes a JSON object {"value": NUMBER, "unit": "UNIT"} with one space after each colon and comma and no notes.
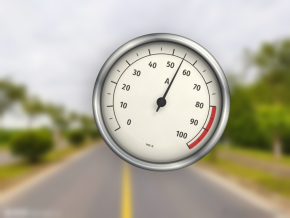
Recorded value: {"value": 55, "unit": "A"}
